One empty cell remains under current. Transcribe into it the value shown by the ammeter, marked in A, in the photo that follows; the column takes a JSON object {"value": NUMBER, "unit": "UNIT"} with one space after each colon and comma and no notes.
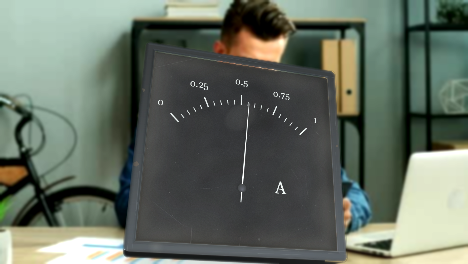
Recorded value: {"value": 0.55, "unit": "A"}
